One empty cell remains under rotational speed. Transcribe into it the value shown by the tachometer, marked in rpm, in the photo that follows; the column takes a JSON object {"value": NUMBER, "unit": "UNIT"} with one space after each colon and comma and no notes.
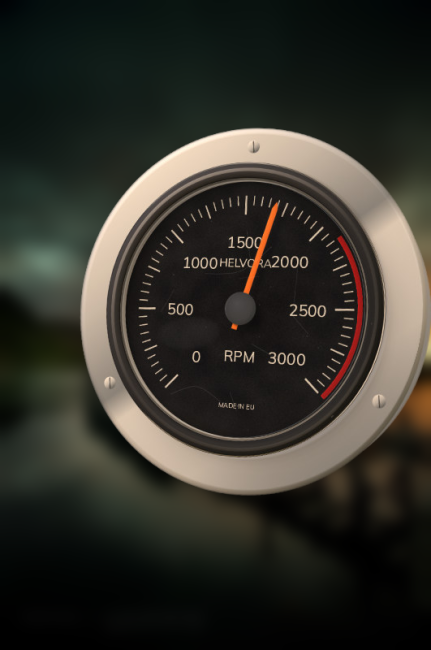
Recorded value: {"value": 1700, "unit": "rpm"}
